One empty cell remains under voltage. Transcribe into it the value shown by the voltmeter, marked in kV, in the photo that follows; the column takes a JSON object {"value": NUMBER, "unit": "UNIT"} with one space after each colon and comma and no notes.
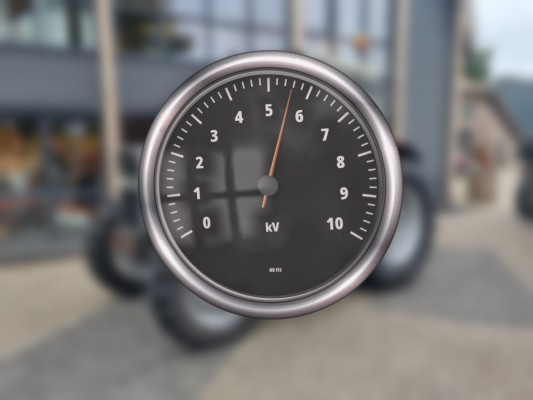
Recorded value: {"value": 5.6, "unit": "kV"}
